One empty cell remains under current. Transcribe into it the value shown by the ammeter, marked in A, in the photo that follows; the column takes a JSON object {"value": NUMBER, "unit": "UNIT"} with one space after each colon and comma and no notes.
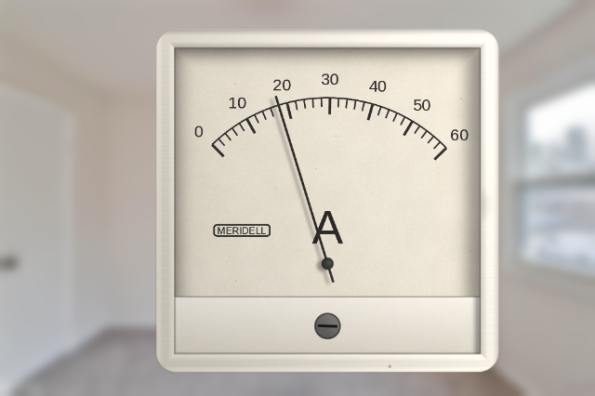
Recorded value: {"value": 18, "unit": "A"}
